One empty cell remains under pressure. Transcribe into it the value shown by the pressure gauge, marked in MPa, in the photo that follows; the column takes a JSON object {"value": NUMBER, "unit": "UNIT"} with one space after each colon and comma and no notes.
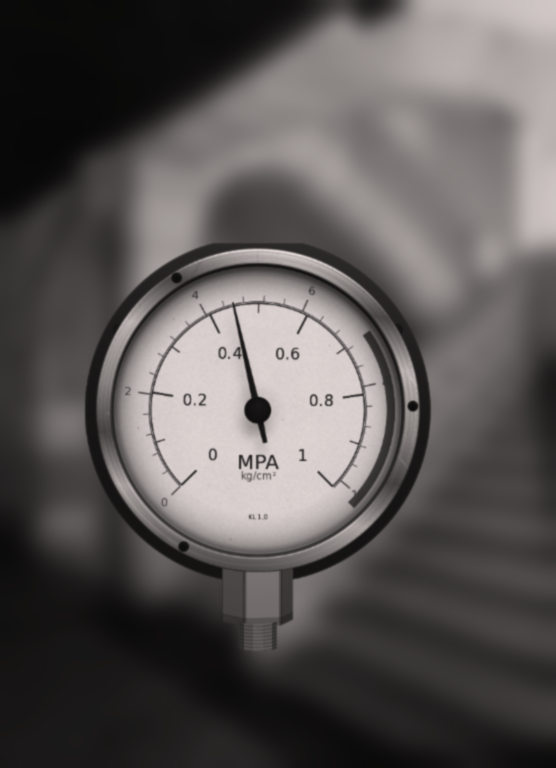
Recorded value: {"value": 0.45, "unit": "MPa"}
